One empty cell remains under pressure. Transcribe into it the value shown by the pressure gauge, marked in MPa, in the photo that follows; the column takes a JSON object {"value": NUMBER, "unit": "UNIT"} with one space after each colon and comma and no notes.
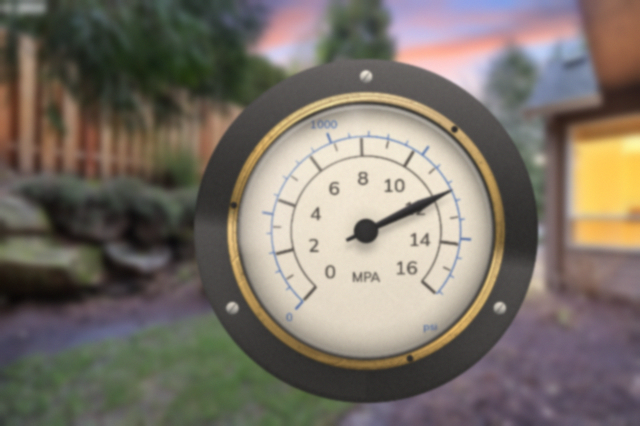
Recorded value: {"value": 12, "unit": "MPa"}
